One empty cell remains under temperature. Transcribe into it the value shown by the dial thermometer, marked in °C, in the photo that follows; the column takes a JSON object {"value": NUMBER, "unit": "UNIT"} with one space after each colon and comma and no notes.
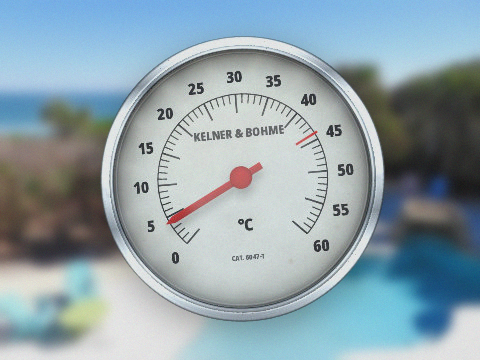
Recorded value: {"value": 4, "unit": "°C"}
